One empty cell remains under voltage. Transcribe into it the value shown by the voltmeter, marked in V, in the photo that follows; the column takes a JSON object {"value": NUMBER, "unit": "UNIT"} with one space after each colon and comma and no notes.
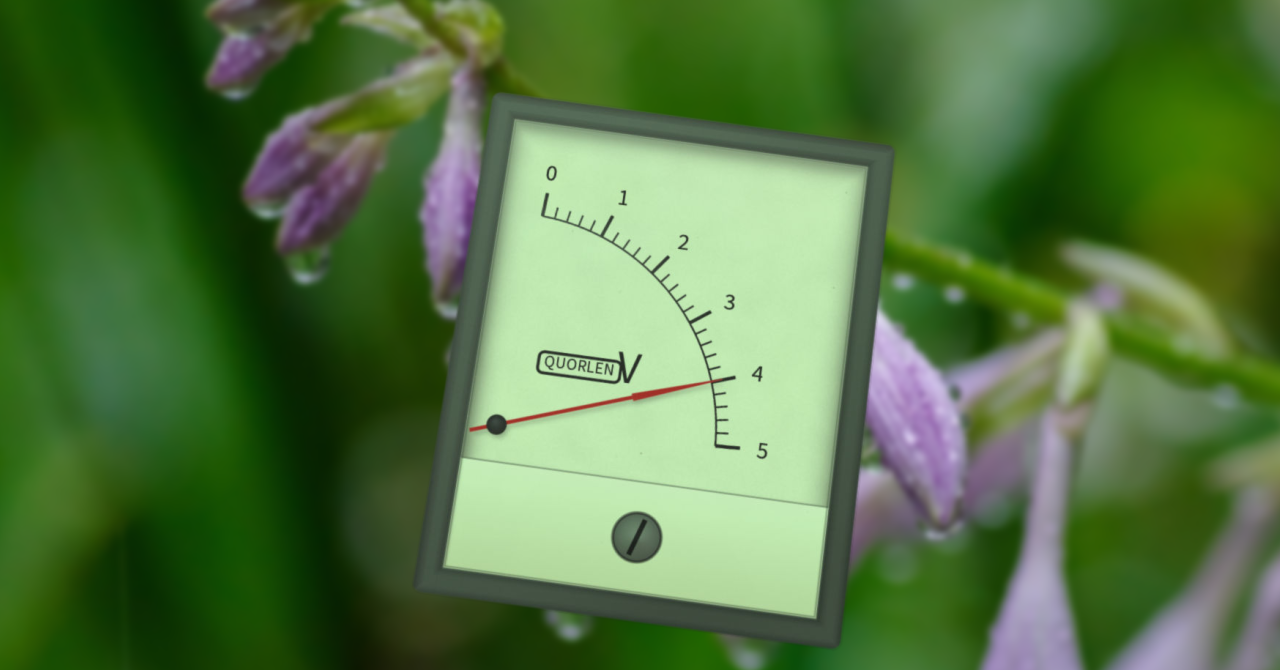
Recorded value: {"value": 4, "unit": "V"}
